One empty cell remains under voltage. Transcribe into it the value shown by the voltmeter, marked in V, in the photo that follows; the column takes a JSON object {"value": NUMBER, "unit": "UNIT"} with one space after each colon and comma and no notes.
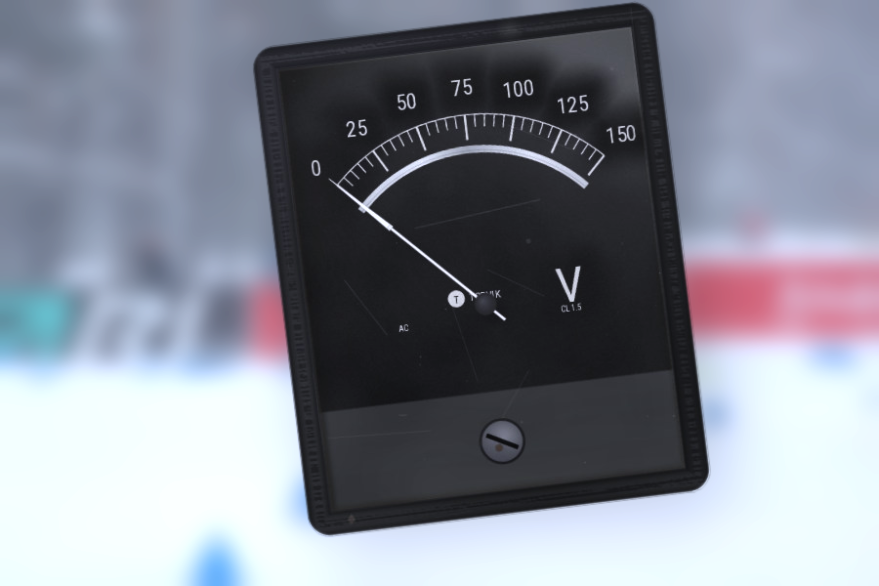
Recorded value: {"value": 0, "unit": "V"}
